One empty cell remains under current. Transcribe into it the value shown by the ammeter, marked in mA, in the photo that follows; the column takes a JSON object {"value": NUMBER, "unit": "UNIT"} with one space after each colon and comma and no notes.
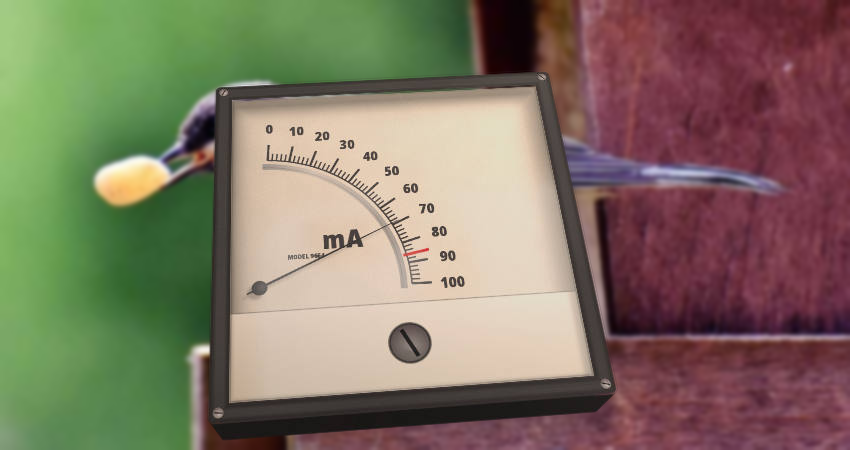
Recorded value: {"value": 70, "unit": "mA"}
